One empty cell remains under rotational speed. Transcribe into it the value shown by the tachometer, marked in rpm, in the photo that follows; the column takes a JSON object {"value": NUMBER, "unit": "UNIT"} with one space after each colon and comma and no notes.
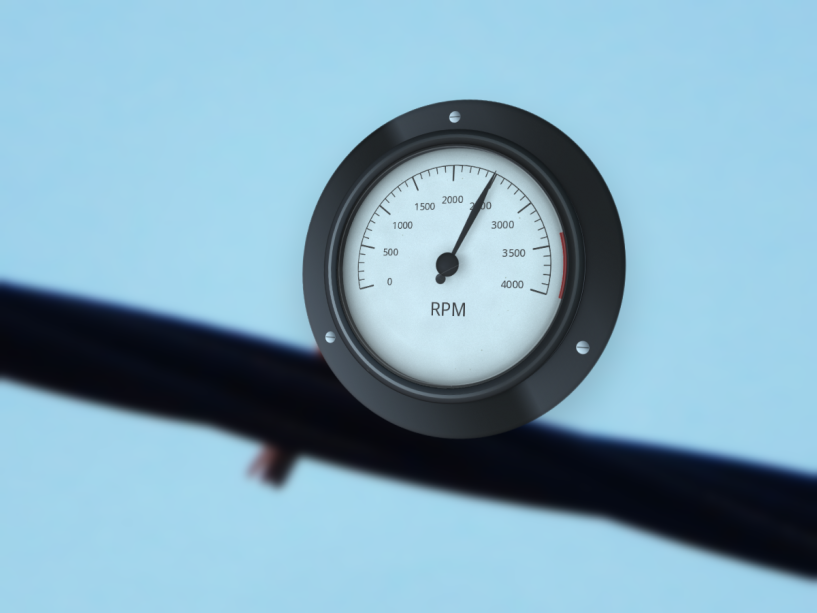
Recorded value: {"value": 2500, "unit": "rpm"}
